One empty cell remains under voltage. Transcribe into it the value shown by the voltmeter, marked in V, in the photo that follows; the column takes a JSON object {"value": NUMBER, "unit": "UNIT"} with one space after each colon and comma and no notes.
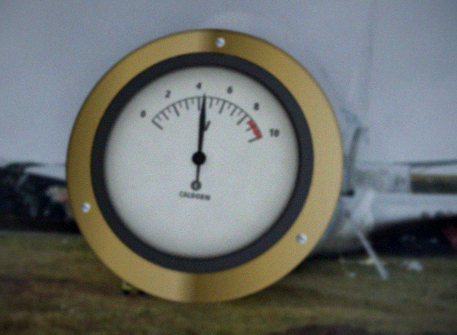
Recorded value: {"value": 4.5, "unit": "V"}
